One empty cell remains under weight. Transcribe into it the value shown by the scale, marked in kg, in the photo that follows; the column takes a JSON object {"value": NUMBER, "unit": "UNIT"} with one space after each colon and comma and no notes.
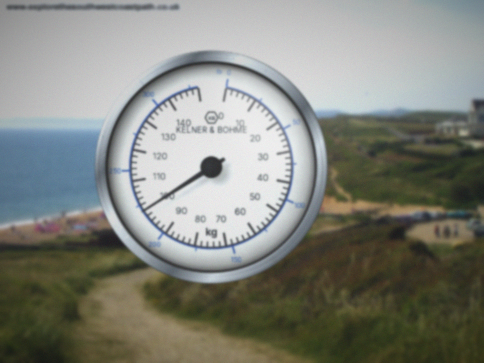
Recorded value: {"value": 100, "unit": "kg"}
